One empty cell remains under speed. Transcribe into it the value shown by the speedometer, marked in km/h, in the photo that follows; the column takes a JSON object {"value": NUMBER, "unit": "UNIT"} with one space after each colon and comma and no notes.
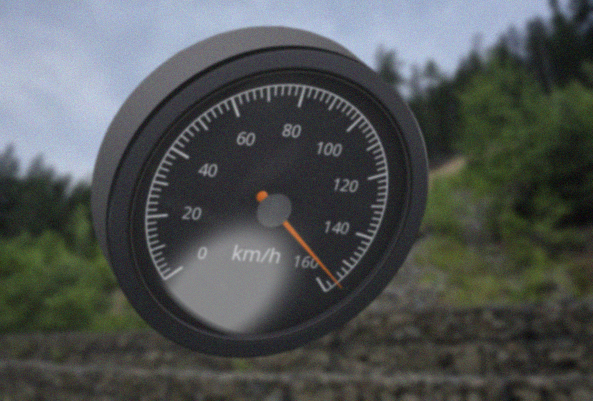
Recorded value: {"value": 156, "unit": "km/h"}
